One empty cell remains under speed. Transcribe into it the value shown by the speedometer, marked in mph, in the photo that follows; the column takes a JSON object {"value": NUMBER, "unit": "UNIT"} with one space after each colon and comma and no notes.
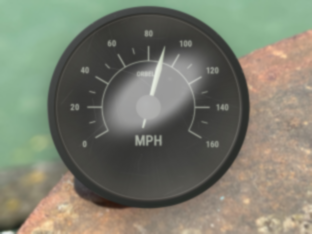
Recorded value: {"value": 90, "unit": "mph"}
